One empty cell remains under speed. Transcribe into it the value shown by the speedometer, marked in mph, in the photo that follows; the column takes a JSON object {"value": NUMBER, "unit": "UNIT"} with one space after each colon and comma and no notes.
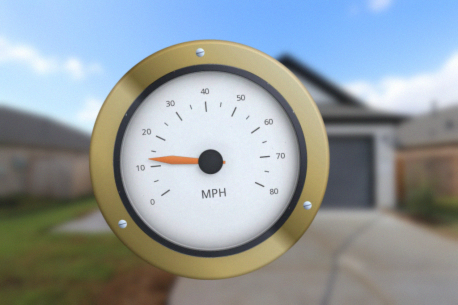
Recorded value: {"value": 12.5, "unit": "mph"}
